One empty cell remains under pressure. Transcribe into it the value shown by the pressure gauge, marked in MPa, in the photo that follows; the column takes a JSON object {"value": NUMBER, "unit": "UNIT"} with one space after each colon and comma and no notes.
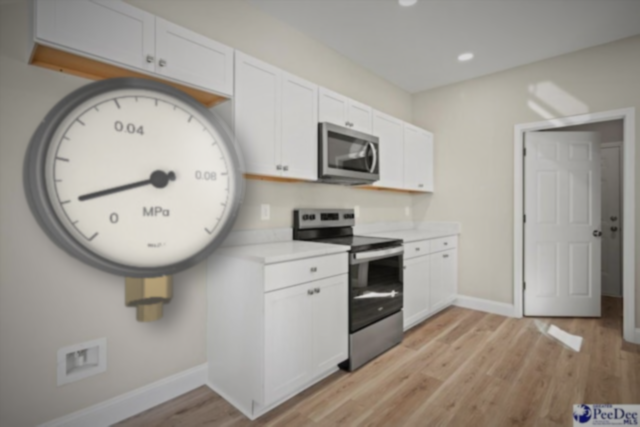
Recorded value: {"value": 0.01, "unit": "MPa"}
